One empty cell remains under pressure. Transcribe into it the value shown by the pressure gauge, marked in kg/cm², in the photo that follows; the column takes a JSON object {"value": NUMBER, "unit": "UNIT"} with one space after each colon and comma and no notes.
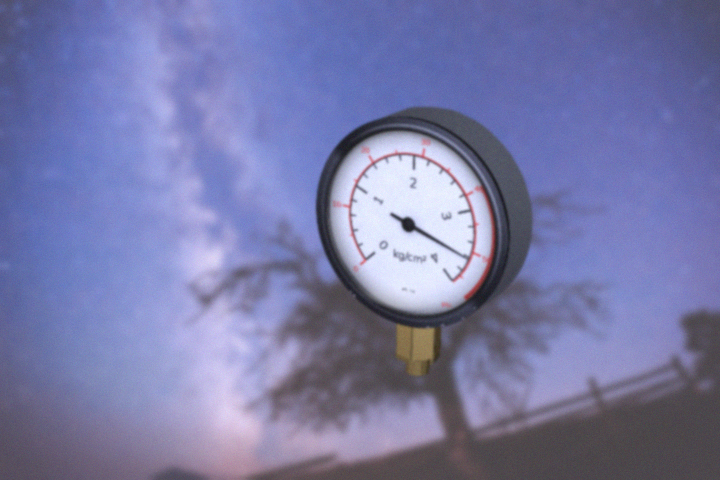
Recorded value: {"value": 3.6, "unit": "kg/cm²"}
